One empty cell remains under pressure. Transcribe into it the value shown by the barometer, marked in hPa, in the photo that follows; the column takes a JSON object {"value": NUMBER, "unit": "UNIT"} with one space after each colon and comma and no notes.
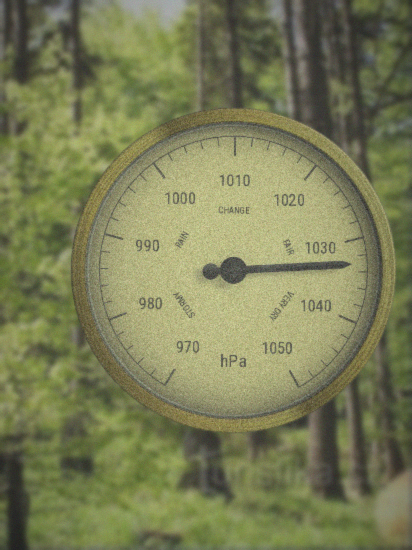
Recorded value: {"value": 1033, "unit": "hPa"}
